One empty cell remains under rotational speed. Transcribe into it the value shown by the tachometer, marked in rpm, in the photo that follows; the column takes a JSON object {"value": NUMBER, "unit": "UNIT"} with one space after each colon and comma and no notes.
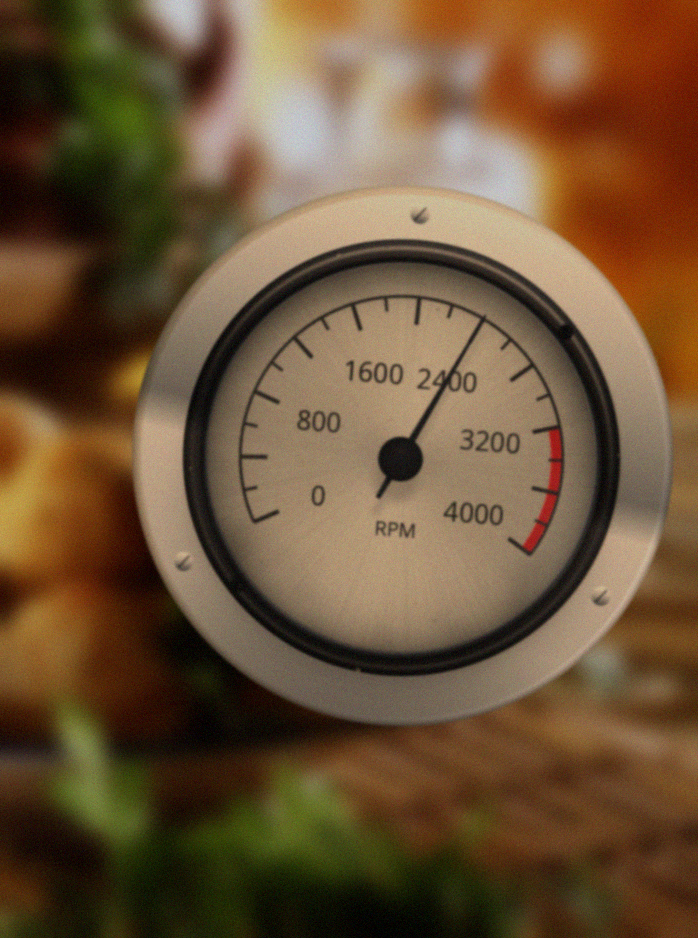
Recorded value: {"value": 2400, "unit": "rpm"}
